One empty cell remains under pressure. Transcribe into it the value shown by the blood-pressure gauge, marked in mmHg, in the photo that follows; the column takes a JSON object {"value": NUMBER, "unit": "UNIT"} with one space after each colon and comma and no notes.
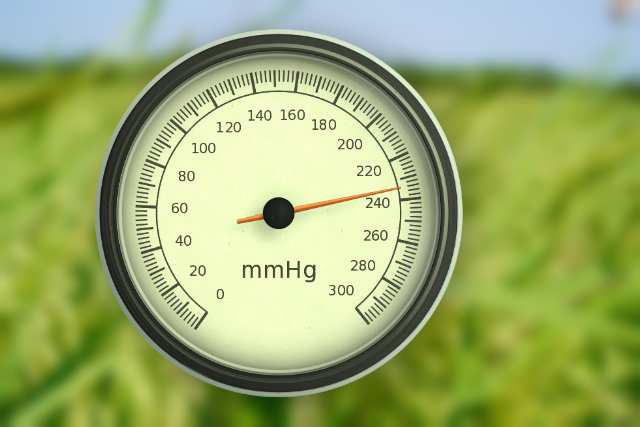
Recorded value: {"value": 234, "unit": "mmHg"}
